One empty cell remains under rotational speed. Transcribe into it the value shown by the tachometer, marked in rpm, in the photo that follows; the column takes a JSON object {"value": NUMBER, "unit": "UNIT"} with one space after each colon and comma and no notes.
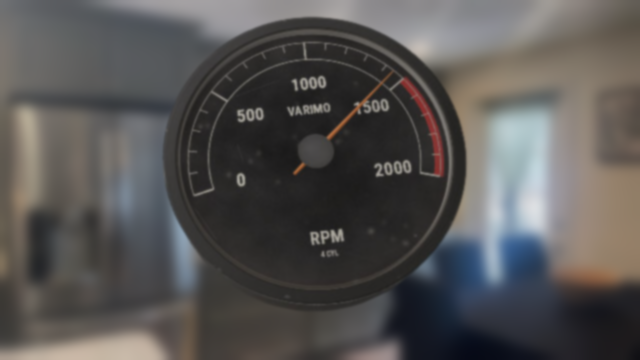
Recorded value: {"value": 1450, "unit": "rpm"}
